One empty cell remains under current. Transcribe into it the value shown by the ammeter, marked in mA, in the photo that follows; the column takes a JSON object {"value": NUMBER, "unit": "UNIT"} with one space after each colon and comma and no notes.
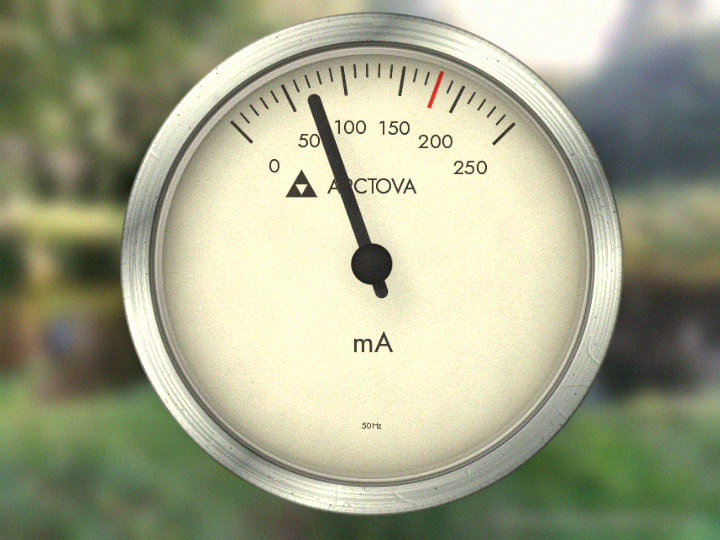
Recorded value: {"value": 70, "unit": "mA"}
